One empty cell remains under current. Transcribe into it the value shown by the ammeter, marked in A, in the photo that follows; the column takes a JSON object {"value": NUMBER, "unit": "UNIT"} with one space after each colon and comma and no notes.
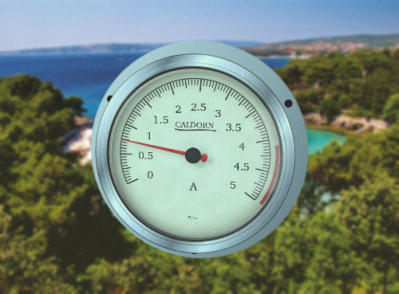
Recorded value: {"value": 0.75, "unit": "A"}
